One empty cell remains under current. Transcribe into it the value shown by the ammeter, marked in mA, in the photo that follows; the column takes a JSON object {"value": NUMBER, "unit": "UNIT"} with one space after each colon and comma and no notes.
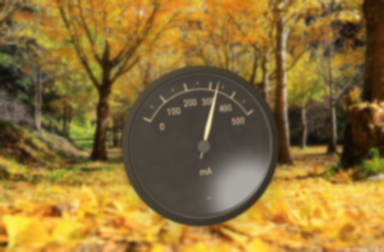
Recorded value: {"value": 325, "unit": "mA"}
